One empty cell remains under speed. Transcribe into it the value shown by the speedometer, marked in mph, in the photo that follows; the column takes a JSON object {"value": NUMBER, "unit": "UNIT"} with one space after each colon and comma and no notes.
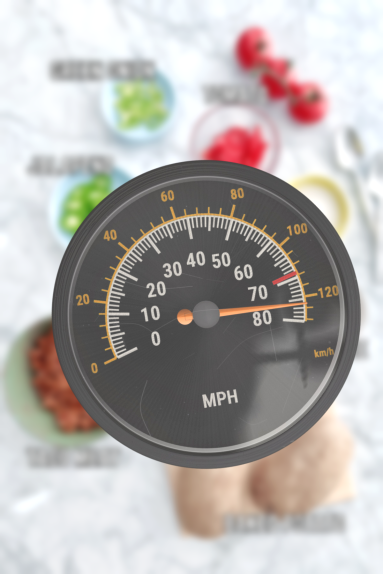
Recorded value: {"value": 76, "unit": "mph"}
